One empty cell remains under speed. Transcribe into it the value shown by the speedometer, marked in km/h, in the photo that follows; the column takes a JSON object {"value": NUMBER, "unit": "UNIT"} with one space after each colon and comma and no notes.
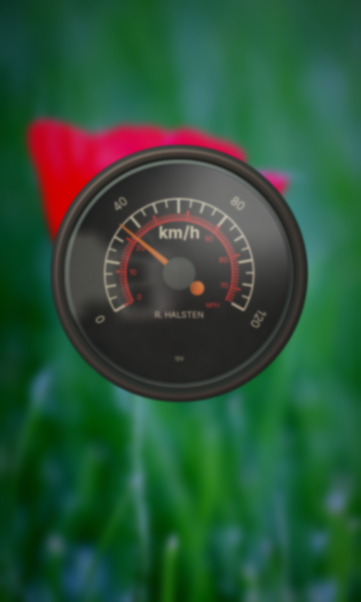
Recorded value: {"value": 35, "unit": "km/h"}
